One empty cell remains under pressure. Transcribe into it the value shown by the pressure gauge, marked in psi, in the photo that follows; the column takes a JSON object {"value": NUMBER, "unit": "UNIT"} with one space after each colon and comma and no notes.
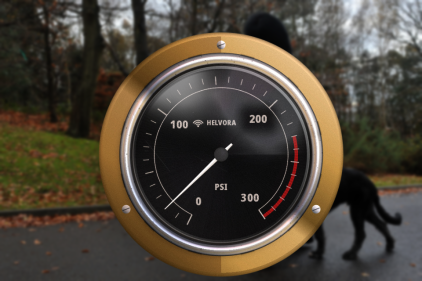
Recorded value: {"value": 20, "unit": "psi"}
